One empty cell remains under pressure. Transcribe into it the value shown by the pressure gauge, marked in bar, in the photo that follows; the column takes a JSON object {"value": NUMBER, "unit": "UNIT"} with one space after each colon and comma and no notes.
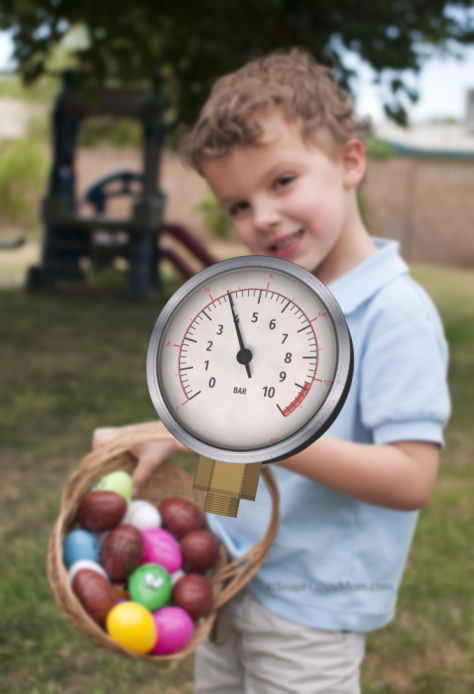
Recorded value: {"value": 4, "unit": "bar"}
